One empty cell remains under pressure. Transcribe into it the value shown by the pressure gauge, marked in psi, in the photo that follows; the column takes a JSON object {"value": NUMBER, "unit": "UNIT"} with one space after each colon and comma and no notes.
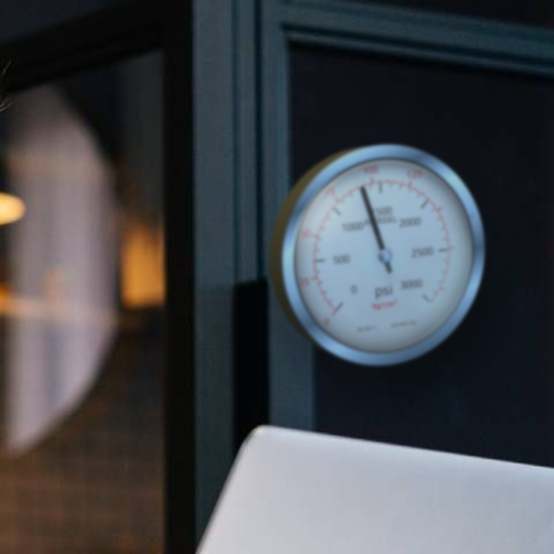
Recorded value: {"value": 1300, "unit": "psi"}
